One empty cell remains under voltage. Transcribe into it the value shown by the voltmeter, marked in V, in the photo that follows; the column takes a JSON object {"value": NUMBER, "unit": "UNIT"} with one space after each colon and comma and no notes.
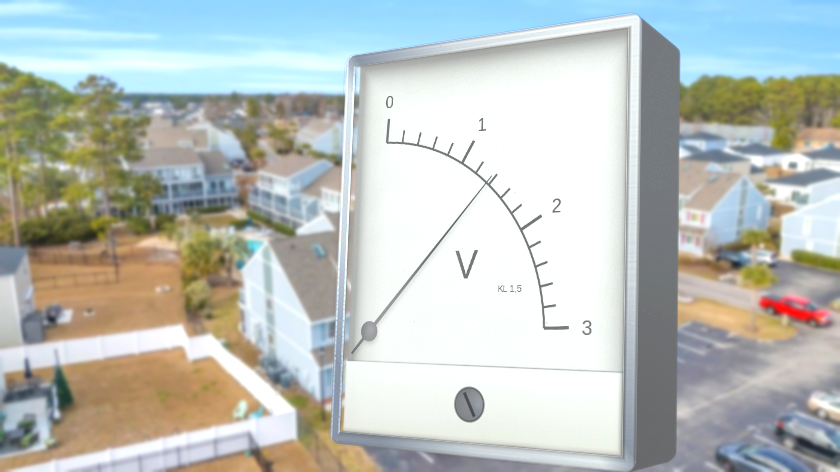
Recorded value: {"value": 1.4, "unit": "V"}
